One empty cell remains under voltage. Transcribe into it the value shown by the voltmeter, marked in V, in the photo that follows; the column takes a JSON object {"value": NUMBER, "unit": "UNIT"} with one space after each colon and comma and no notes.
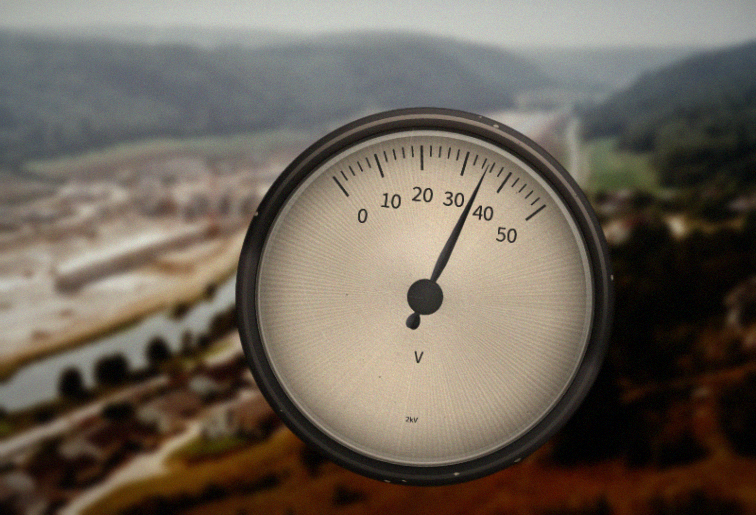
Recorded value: {"value": 35, "unit": "V"}
